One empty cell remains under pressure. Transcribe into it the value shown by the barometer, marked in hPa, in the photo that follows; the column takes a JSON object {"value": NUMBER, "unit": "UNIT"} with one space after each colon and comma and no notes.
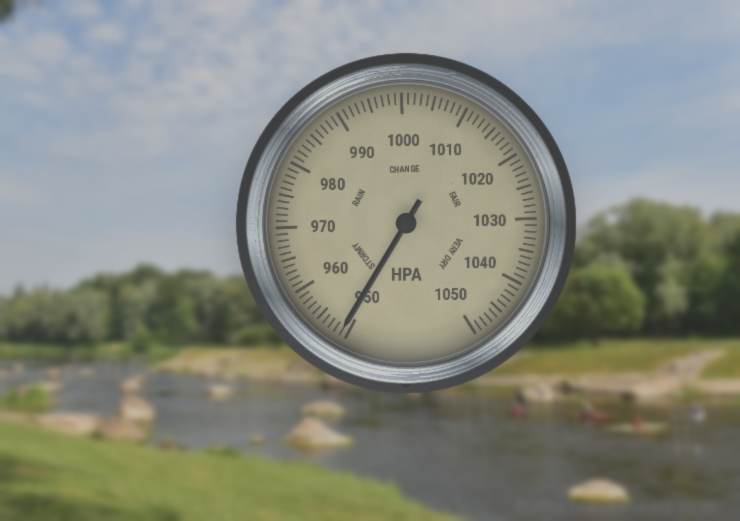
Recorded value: {"value": 951, "unit": "hPa"}
